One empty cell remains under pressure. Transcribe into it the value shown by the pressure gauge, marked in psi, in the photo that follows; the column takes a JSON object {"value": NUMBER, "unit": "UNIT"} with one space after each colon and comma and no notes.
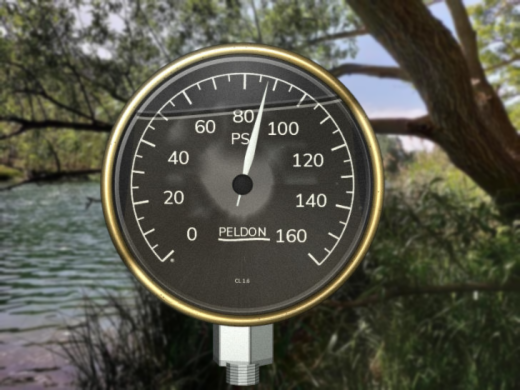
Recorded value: {"value": 87.5, "unit": "psi"}
